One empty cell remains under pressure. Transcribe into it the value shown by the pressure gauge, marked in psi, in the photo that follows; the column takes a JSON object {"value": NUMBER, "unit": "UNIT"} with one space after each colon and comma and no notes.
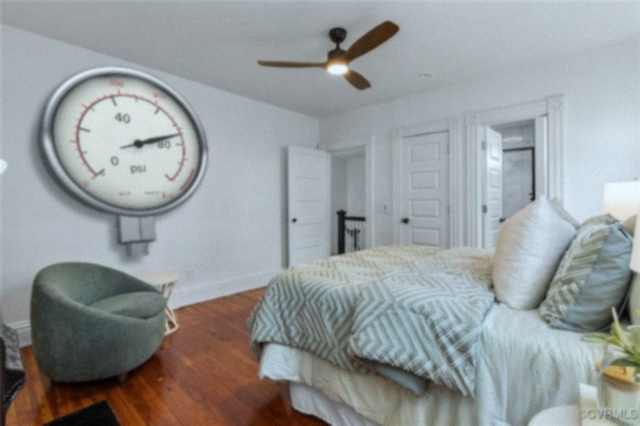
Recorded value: {"value": 75, "unit": "psi"}
